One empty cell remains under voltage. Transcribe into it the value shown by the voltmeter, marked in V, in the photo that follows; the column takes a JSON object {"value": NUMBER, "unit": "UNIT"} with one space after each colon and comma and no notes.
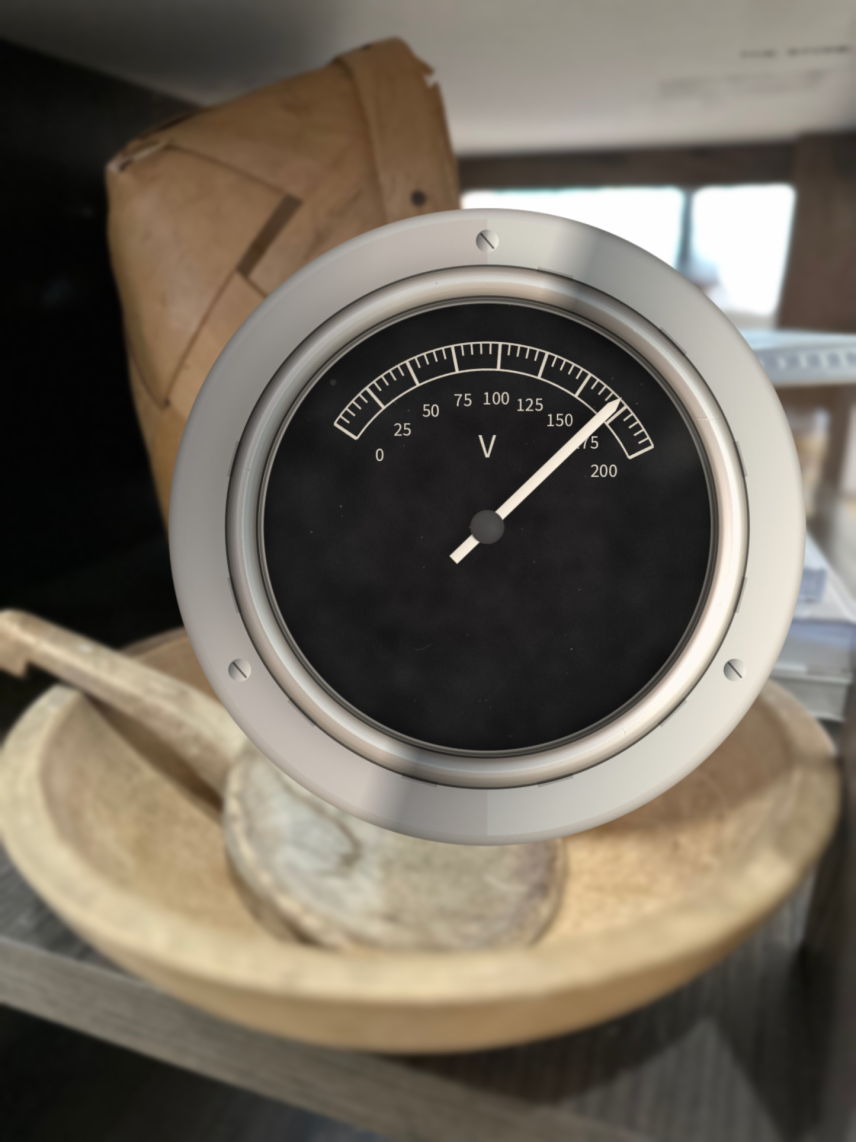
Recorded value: {"value": 170, "unit": "V"}
